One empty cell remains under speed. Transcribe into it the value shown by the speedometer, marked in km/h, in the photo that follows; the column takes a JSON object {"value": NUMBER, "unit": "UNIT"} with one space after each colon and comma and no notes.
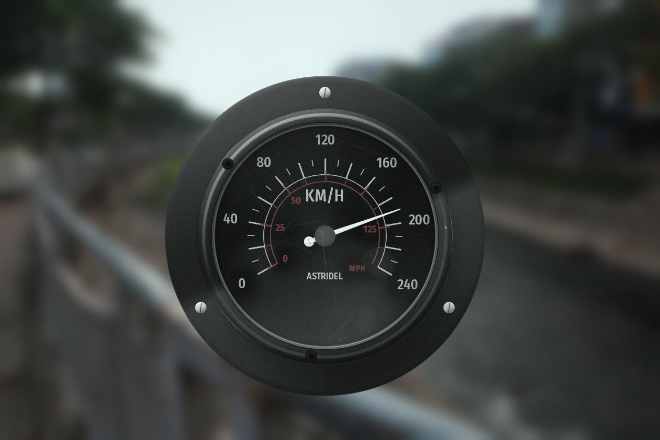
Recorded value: {"value": 190, "unit": "km/h"}
